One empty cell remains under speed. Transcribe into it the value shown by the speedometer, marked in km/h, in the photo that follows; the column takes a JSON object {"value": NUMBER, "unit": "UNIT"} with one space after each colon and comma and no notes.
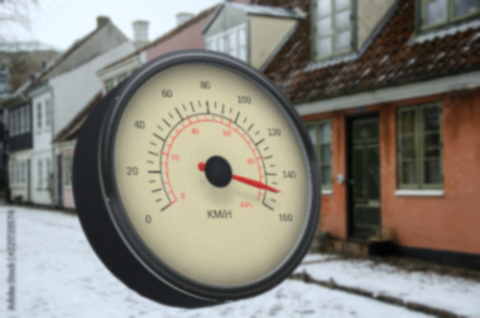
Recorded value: {"value": 150, "unit": "km/h"}
